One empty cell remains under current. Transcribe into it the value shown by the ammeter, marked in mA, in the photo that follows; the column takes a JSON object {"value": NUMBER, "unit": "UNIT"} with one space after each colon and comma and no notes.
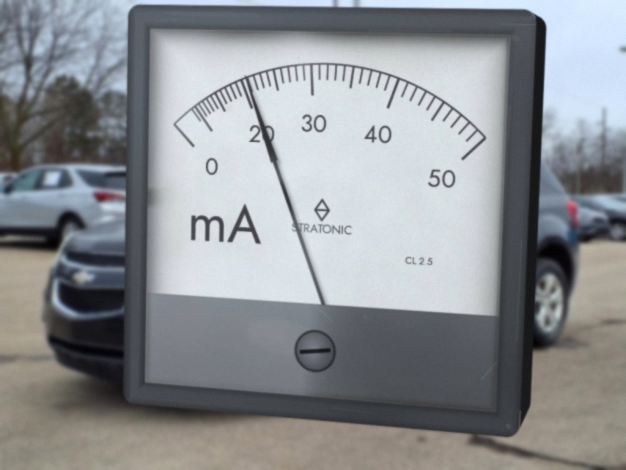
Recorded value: {"value": 21, "unit": "mA"}
